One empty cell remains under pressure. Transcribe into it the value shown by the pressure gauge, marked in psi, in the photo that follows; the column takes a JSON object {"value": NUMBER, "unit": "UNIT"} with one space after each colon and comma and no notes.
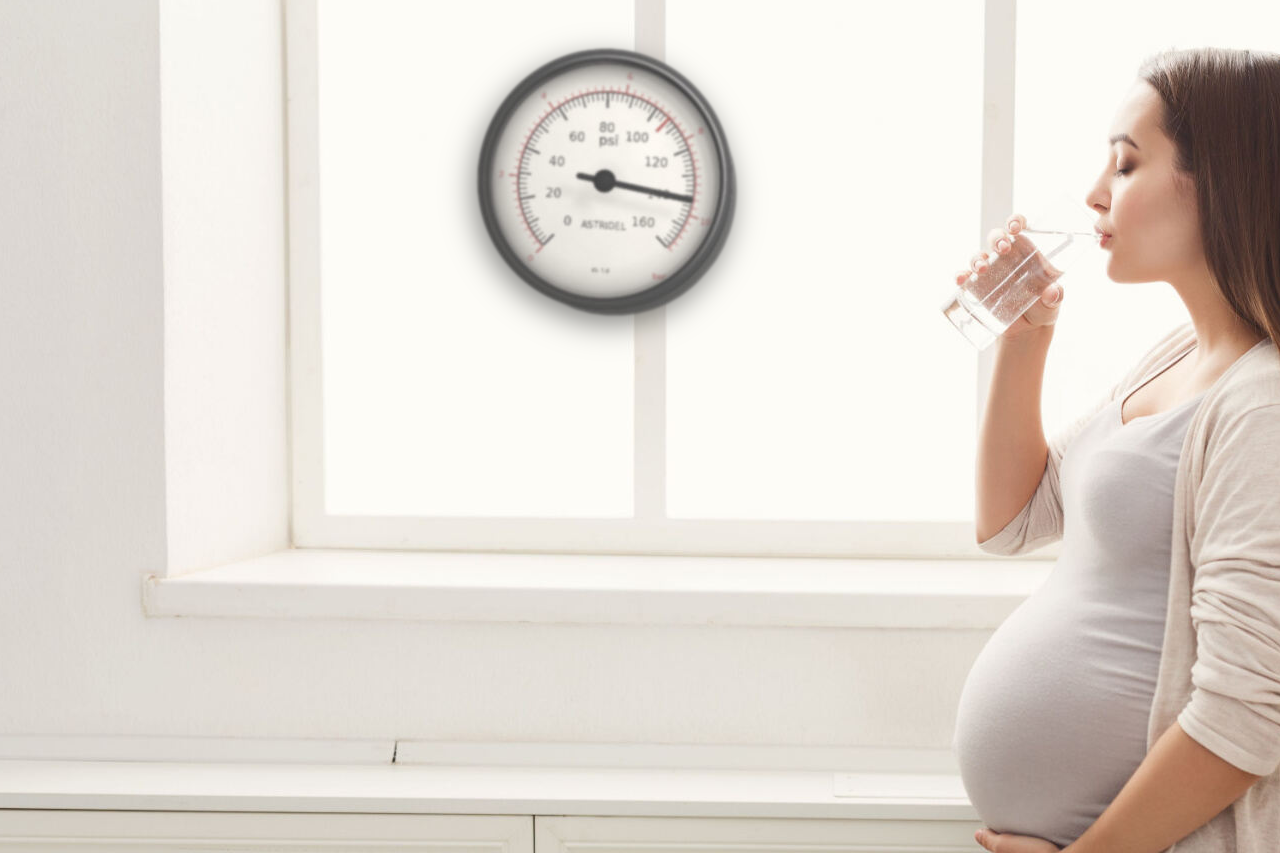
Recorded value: {"value": 140, "unit": "psi"}
